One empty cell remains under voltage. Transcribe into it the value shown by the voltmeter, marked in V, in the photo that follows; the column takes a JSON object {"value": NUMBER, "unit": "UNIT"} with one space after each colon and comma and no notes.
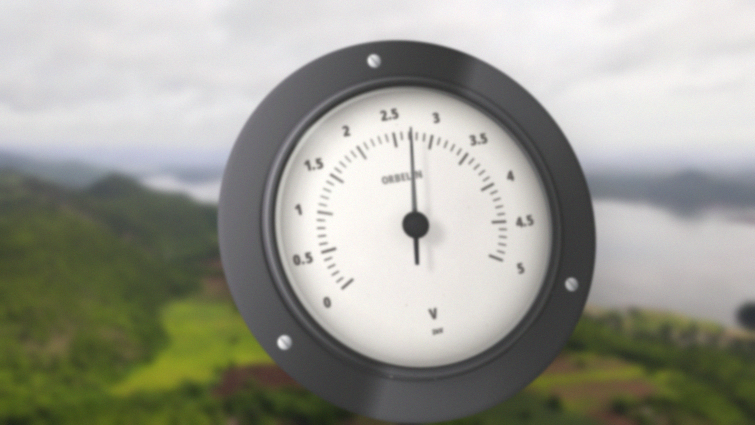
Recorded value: {"value": 2.7, "unit": "V"}
